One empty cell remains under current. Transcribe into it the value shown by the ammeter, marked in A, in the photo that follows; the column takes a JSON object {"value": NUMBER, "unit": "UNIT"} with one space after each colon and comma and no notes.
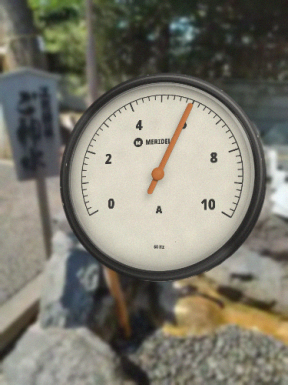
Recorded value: {"value": 6, "unit": "A"}
